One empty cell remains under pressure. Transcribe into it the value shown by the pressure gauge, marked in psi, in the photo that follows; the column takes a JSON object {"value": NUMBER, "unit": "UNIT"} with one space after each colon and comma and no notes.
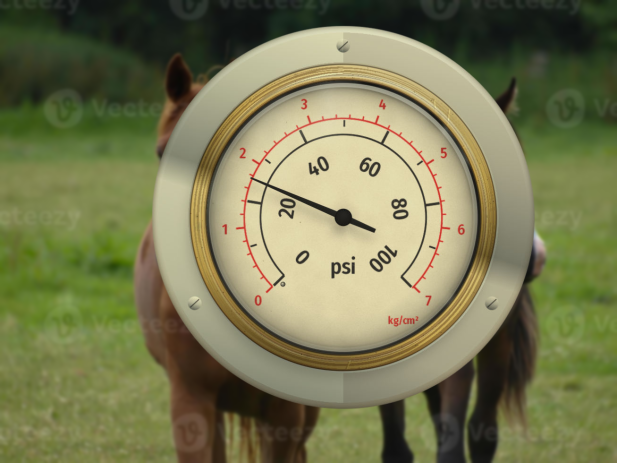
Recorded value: {"value": 25, "unit": "psi"}
